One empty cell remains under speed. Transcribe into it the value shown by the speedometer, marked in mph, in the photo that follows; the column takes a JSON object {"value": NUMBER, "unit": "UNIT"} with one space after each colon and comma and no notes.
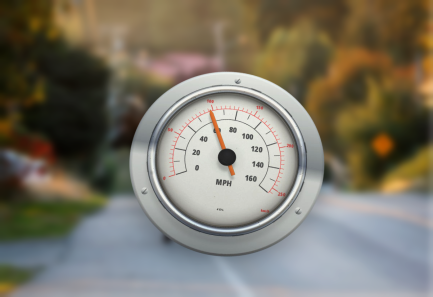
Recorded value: {"value": 60, "unit": "mph"}
